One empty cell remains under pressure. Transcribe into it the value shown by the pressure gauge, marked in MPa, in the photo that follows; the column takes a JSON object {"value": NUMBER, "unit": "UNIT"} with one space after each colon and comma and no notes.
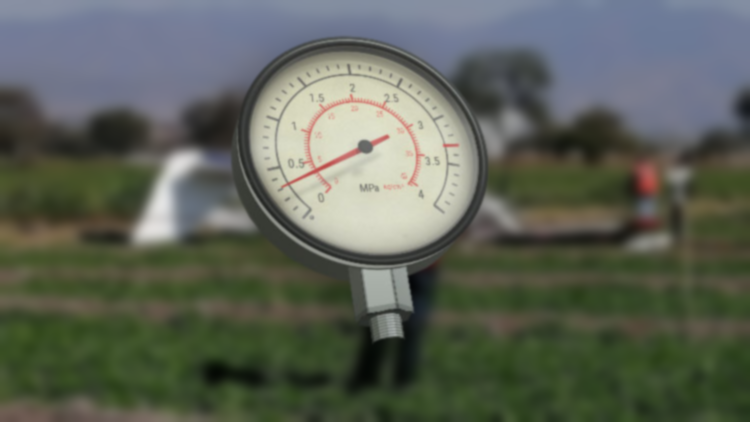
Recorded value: {"value": 0.3, "unit": "MPa"}
